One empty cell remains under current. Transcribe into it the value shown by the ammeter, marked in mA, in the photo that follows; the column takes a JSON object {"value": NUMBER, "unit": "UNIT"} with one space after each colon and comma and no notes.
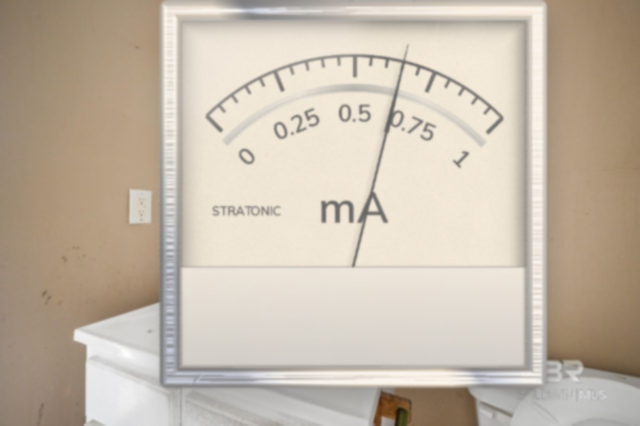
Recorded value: {"value": 0.65, "unit": "mA"}
